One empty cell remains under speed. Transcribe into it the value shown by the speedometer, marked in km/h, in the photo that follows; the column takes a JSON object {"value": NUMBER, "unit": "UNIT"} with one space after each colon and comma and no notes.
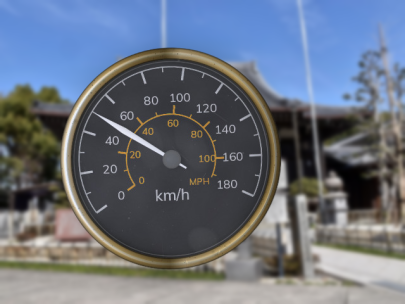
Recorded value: {"value": 50, "unit": "km/h"}
